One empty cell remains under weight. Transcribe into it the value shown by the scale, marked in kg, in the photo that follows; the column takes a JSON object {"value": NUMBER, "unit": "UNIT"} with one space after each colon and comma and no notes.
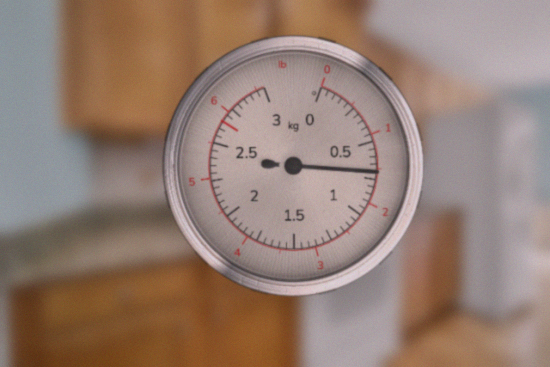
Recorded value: {"value": 0.7, "unit": "kg"}
